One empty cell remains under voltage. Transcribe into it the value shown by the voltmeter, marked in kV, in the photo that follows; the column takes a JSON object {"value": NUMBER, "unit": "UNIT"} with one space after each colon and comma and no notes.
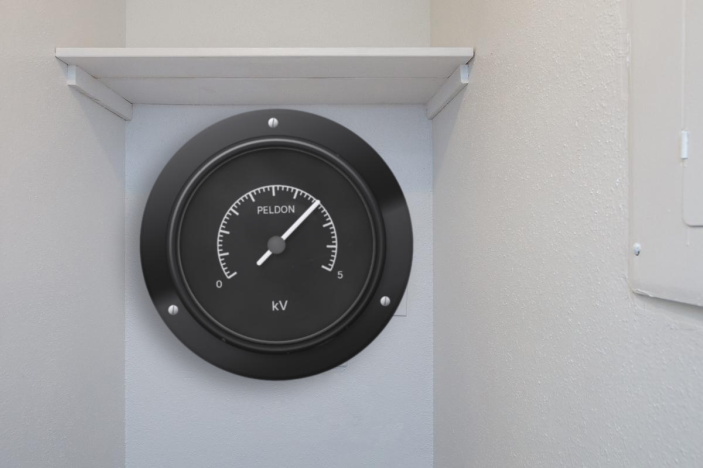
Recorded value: {"value": 3.5, "unit": "kV"}
